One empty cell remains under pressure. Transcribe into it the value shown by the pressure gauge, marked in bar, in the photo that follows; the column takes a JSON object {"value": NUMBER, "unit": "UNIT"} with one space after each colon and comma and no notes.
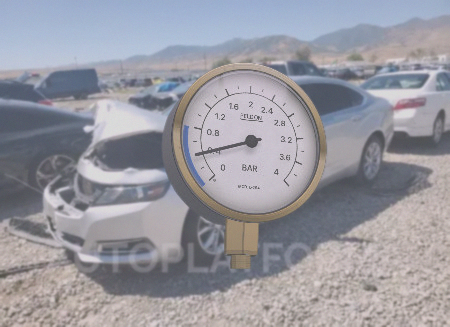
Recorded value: {"value": 0.4, "unit": "bar"}
